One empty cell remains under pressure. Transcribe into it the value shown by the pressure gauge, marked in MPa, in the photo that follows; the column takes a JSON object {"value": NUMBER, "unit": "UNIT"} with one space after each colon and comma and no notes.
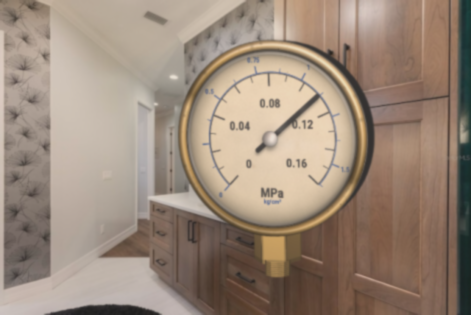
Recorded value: {"value": 0.11, "unit": "MPa"}
